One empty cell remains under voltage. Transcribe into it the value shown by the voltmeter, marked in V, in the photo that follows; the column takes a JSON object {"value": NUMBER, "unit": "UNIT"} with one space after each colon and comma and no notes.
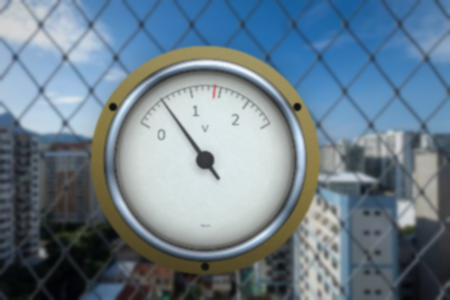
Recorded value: {"value": 0.5, "unit": "V"}
